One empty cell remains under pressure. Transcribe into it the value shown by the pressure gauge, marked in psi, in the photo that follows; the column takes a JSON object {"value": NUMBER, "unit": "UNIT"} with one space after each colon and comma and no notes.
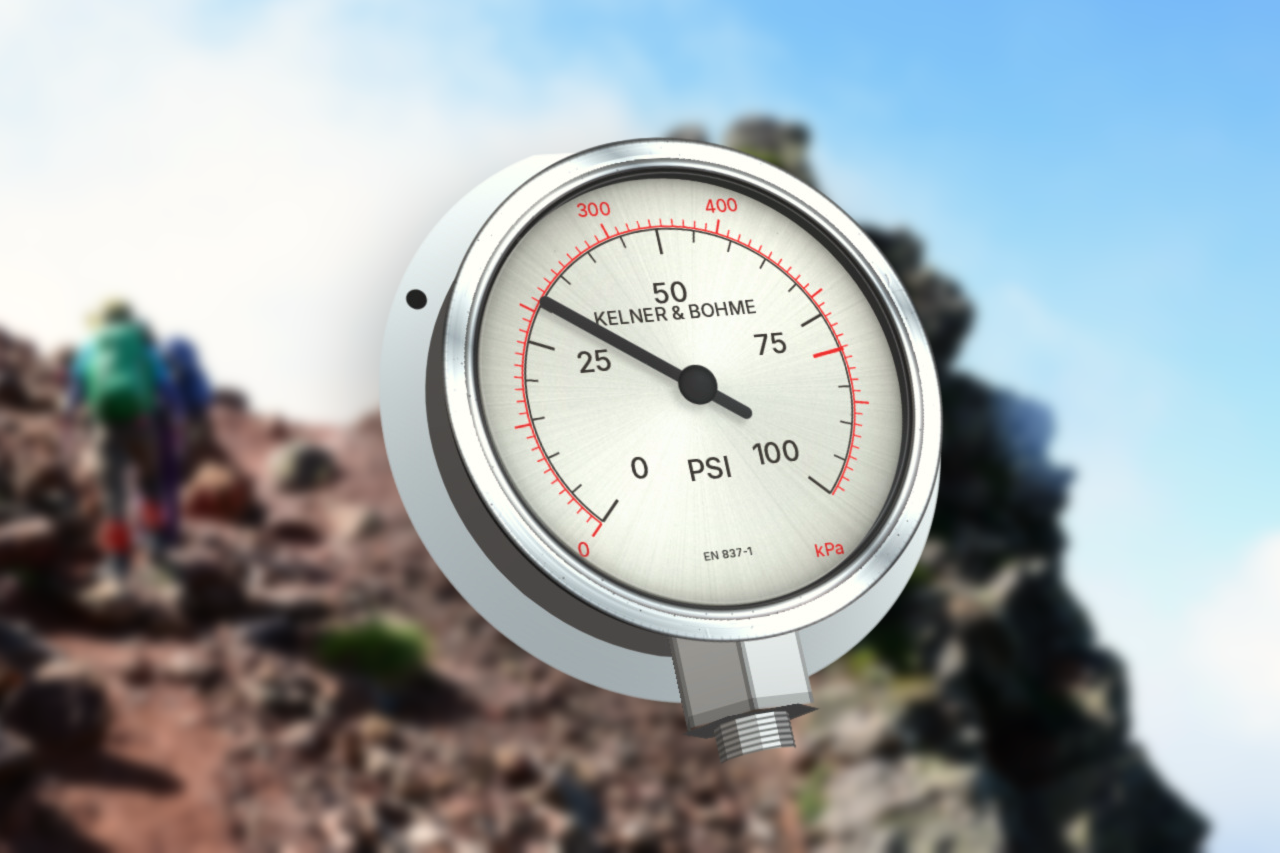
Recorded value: {"value": 30, "unit": "psi"}
